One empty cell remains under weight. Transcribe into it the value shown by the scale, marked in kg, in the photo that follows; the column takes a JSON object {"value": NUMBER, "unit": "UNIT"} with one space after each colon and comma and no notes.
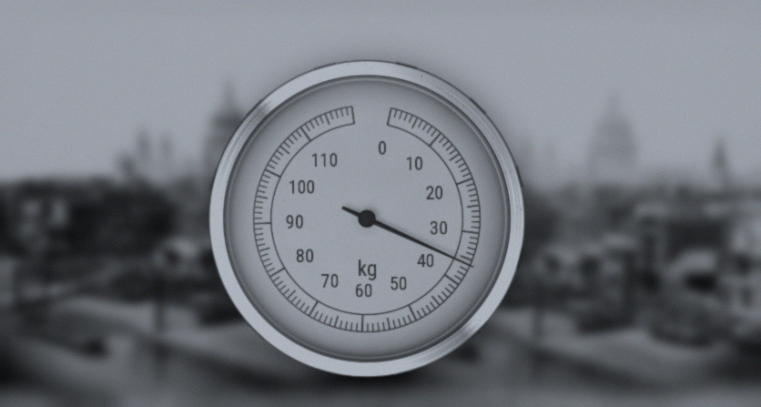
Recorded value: {"value": 36, "unit": "kg"}
